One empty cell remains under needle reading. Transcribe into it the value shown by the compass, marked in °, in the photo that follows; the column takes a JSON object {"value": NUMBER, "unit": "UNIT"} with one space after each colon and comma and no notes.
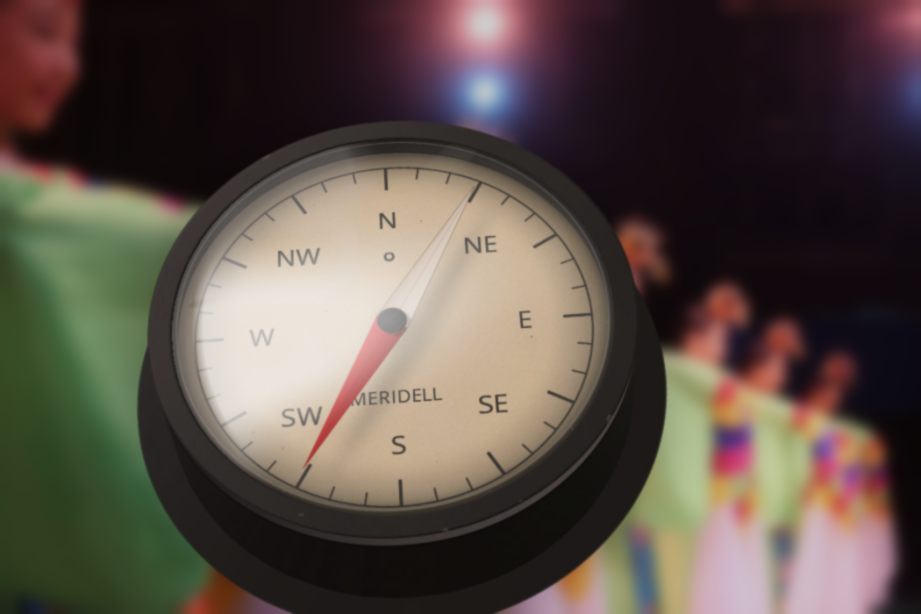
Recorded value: {"value": 210, "unit": "°"}
